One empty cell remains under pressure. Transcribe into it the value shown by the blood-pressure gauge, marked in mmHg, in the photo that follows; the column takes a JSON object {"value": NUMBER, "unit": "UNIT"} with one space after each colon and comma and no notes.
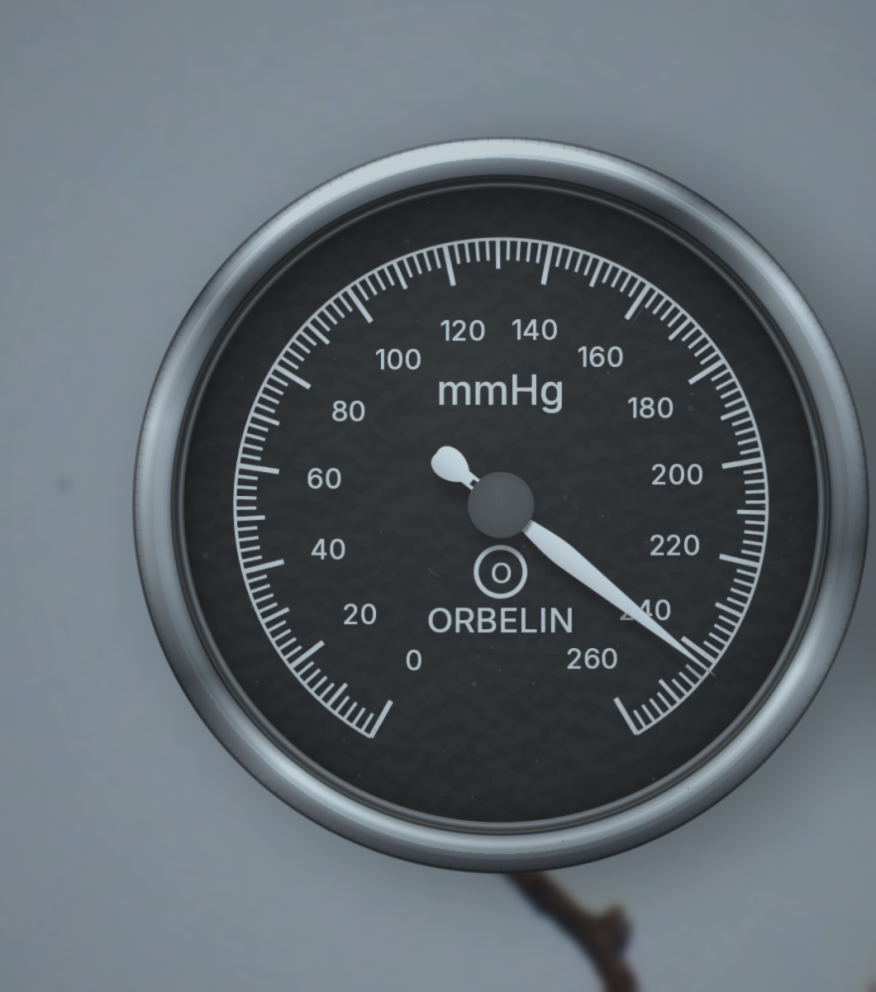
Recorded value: {"value": 242, "unit": "mmHg"}
